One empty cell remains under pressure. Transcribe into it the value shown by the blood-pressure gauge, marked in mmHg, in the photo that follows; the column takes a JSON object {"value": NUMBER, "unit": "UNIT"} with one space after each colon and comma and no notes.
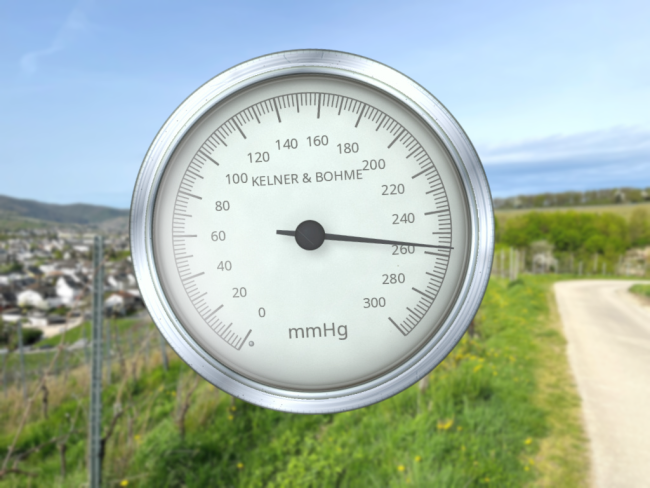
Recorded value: {"value": 256, "unit": "mmHg"}
